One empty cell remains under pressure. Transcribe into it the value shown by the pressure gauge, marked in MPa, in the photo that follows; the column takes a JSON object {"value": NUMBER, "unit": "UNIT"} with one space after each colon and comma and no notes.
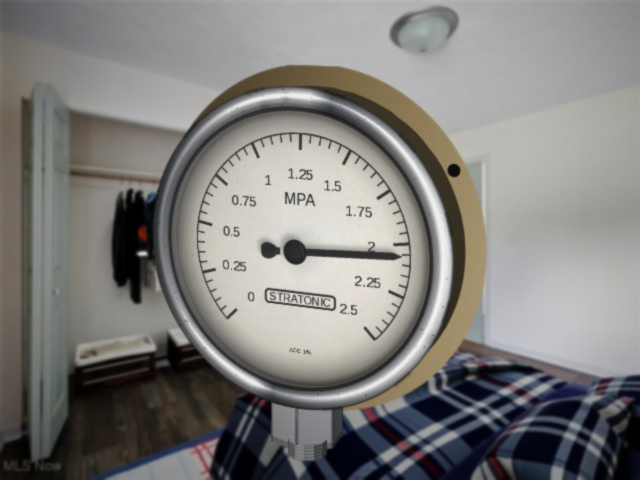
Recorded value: {"value": 2.05, "unit": "MPa"}
